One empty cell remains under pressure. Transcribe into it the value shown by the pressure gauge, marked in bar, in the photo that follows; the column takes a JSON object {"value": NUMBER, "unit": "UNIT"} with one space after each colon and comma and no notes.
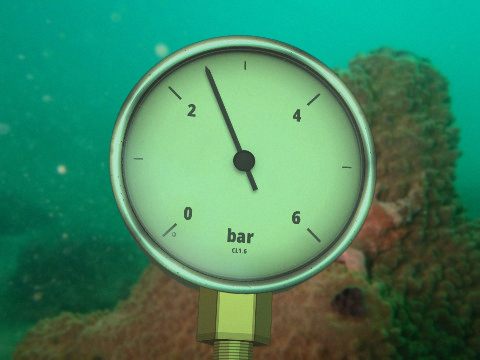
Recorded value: {"value": 2.5, "unit": "bar"}
